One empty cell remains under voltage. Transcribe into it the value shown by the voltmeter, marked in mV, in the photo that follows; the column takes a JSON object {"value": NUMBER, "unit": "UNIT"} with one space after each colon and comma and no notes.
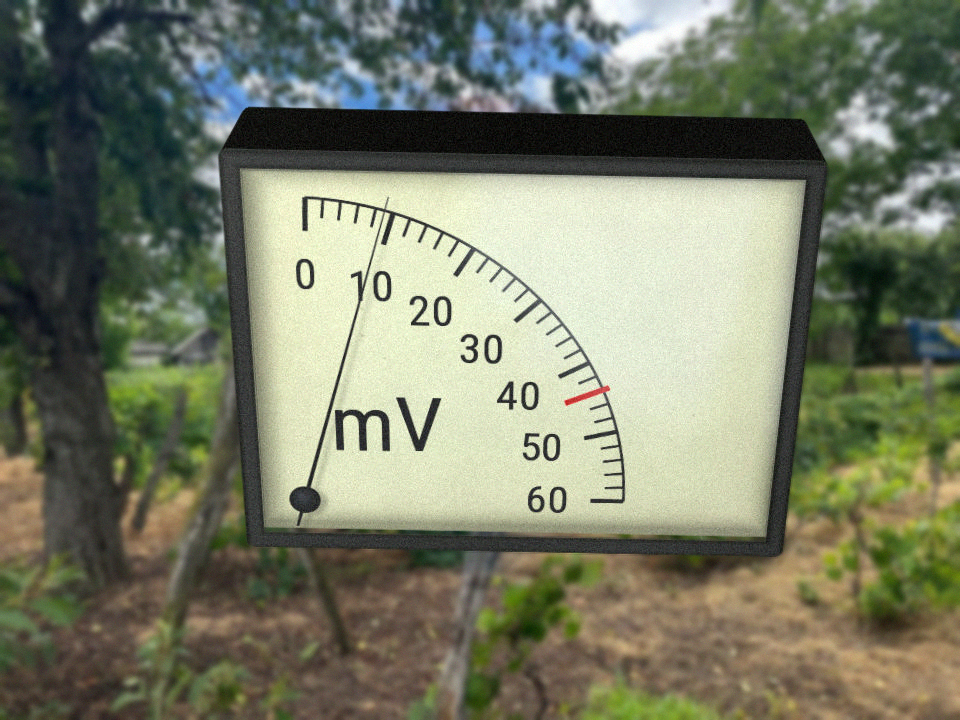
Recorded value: {"value": 9, "unit": "mV"}
